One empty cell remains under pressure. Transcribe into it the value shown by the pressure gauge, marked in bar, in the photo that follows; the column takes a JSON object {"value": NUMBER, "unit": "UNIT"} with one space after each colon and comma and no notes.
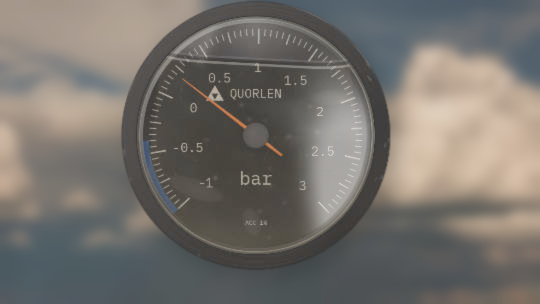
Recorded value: {"value": 0.2, "unit": "bar"}
